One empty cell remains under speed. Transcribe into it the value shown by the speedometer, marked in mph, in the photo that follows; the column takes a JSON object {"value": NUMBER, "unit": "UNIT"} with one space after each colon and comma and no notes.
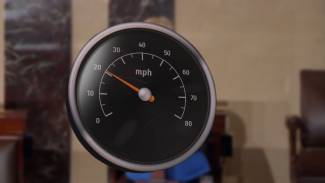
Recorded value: {"value": 20, "unit": "mph"}
